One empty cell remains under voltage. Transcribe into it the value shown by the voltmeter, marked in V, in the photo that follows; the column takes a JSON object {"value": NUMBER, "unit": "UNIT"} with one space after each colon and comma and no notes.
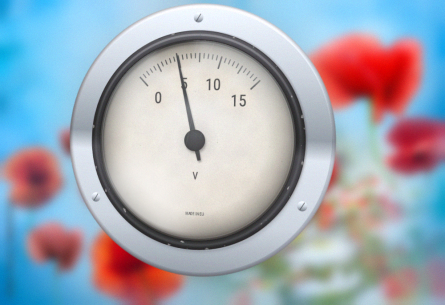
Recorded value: {"value": 5, "unit": "V"}
